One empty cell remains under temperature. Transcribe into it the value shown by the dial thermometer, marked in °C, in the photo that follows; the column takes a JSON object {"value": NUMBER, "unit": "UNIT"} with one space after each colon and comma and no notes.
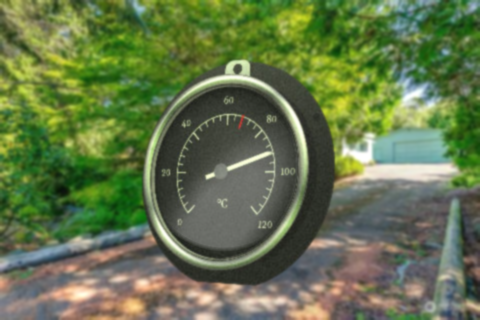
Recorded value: {"value": 92, "unit": "°C"}
